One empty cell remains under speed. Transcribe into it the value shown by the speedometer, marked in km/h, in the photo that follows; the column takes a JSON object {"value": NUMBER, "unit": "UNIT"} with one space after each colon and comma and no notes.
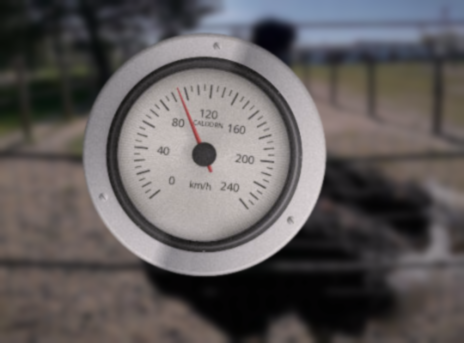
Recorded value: {"value": 95, "unit": "km/h"}
